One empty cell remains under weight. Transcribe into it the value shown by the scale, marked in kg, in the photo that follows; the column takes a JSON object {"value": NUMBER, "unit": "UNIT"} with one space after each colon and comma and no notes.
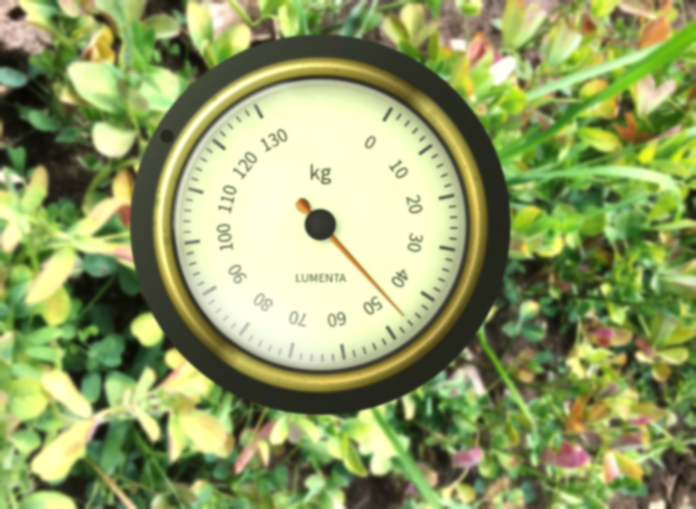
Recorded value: {"value": 46, "unit": "kg"}
